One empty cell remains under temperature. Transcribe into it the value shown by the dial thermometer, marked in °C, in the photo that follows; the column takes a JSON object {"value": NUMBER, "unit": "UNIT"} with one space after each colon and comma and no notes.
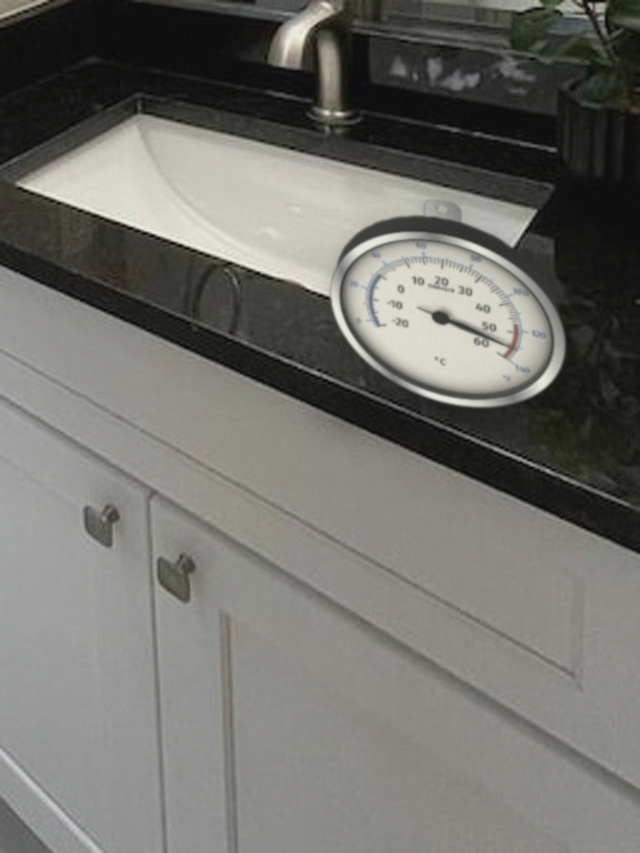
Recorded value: {"value": 55, "unit": "°C"}
